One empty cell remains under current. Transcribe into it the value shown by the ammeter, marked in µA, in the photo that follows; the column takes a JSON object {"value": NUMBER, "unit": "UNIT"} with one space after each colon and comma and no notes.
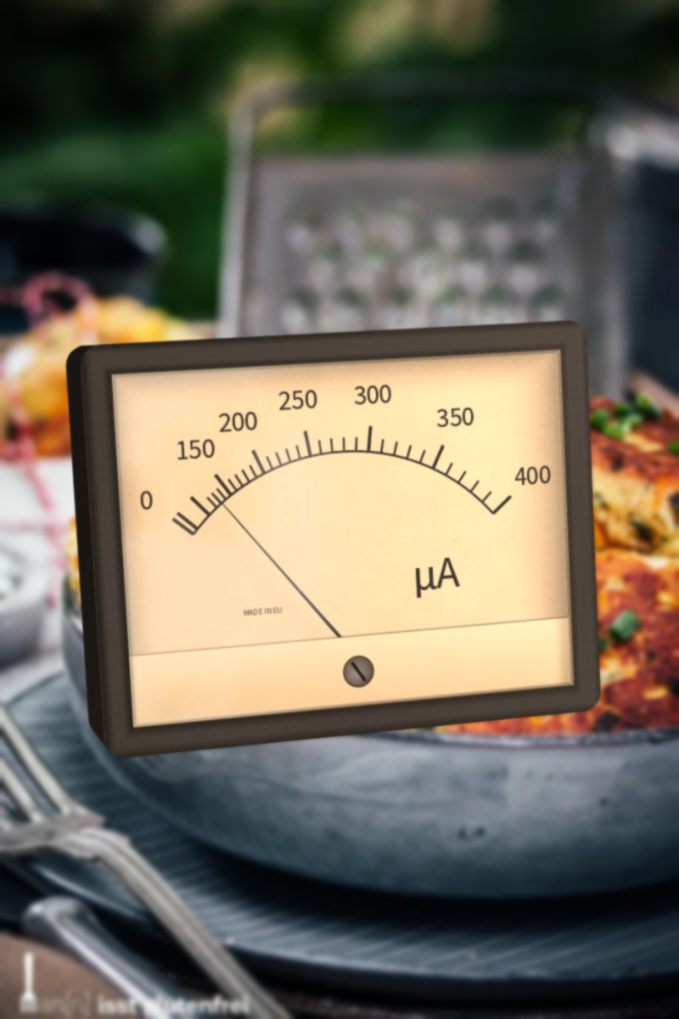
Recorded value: {"value": 130, "unit": "µA"}
